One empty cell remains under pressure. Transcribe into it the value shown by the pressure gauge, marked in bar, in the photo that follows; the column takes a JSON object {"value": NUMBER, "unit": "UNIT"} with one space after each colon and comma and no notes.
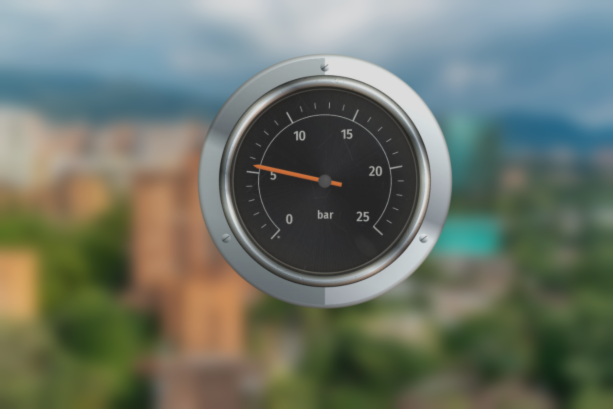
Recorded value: {"value": 5.5, "unit": "bar"}
